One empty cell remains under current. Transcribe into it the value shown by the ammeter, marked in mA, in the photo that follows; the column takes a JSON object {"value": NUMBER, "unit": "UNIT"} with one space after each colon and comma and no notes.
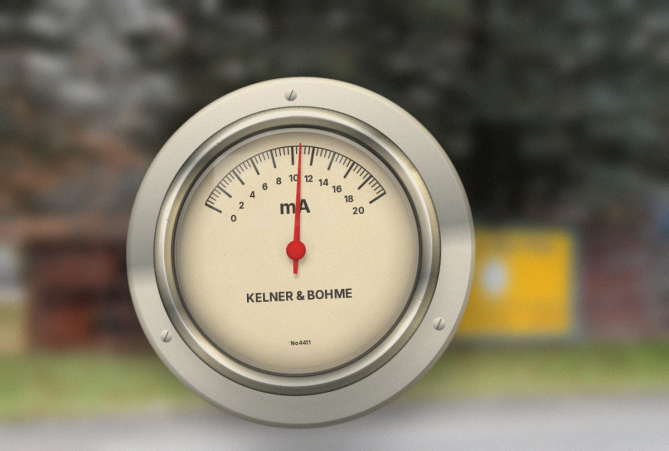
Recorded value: {"value": 10.8, "unit": "mA"}
